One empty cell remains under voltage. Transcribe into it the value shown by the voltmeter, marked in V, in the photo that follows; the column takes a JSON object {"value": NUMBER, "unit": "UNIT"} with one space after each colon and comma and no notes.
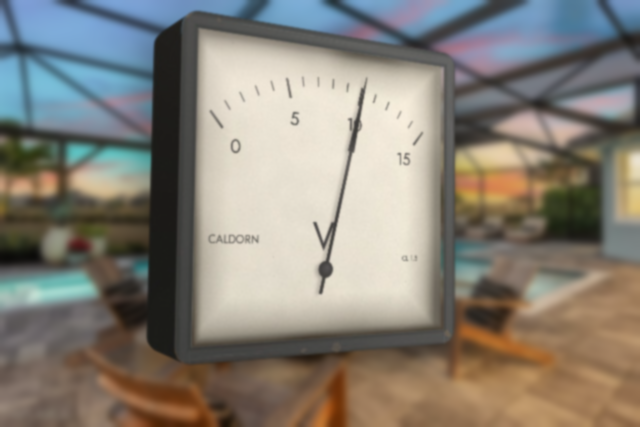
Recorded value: {"value": 10, "unit": "V"}
